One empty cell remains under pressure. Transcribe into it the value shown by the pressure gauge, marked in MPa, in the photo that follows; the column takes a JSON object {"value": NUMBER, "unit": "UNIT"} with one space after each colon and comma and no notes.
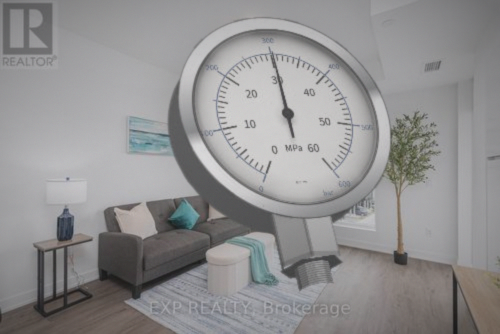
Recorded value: {"value": 30, "unit": "MPa"}
